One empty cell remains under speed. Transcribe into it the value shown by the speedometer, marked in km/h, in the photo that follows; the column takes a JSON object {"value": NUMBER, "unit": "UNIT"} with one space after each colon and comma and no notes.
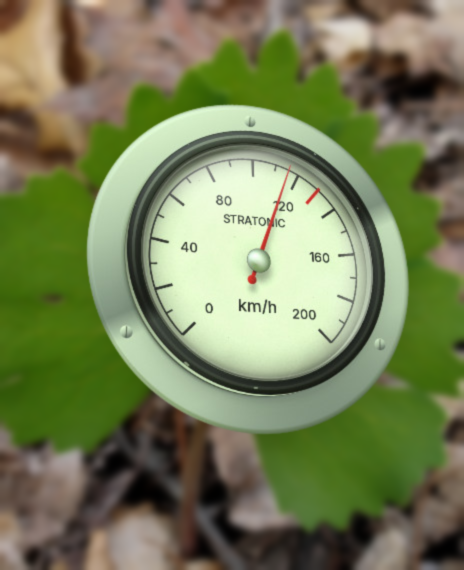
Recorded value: {"value": 115, "unit": "km/h"}
